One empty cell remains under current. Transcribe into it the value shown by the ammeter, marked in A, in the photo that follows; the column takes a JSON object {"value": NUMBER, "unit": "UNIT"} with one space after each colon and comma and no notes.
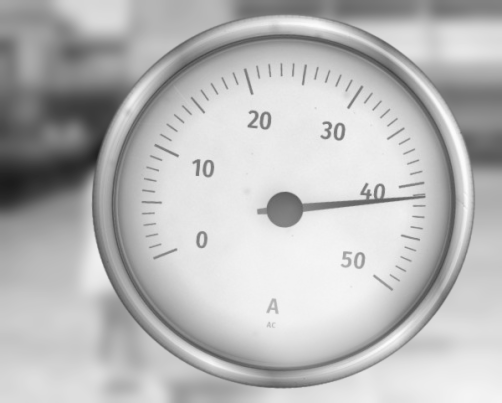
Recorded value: {"value": 41, "unit": "A"}
